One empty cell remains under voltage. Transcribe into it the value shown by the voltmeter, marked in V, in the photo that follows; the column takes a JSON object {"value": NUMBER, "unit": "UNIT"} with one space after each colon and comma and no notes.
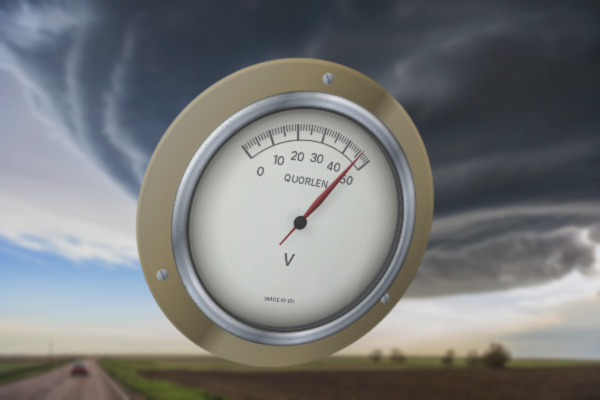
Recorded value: {"value": 45, "unit": "V"}
